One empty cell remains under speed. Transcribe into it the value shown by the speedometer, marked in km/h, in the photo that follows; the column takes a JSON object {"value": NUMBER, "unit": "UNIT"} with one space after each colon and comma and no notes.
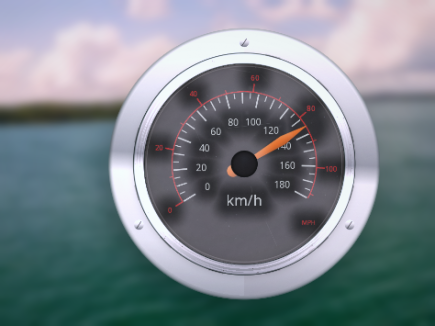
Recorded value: {"value": 135, "unit": "km/h"}
